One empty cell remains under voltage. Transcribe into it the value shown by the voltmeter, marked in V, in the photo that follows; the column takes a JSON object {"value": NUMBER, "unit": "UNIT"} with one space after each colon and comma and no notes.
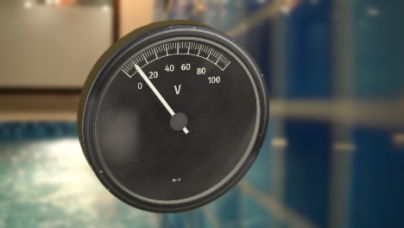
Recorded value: {"value": 10, "unit": "V"}
